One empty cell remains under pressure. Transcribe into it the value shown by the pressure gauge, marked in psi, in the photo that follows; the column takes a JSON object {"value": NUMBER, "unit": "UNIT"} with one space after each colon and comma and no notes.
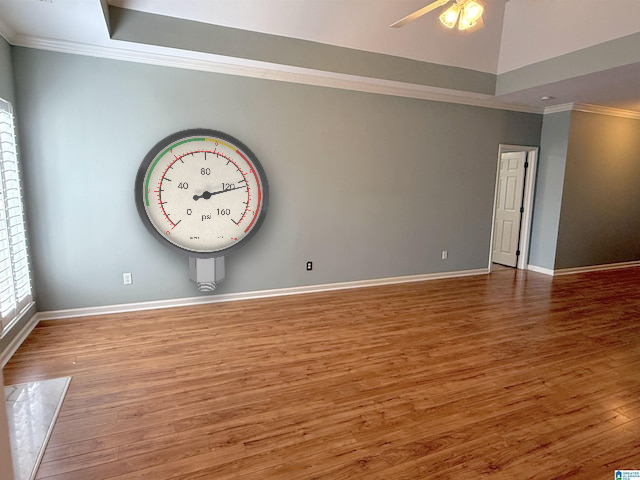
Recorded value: {"value": 125, "unit": "psi"}
